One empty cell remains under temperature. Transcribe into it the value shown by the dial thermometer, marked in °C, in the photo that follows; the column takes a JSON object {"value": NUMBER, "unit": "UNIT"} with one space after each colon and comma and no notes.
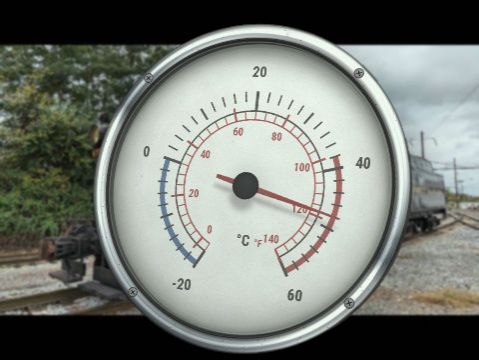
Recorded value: {"value": 48, "unit": "°C"}
